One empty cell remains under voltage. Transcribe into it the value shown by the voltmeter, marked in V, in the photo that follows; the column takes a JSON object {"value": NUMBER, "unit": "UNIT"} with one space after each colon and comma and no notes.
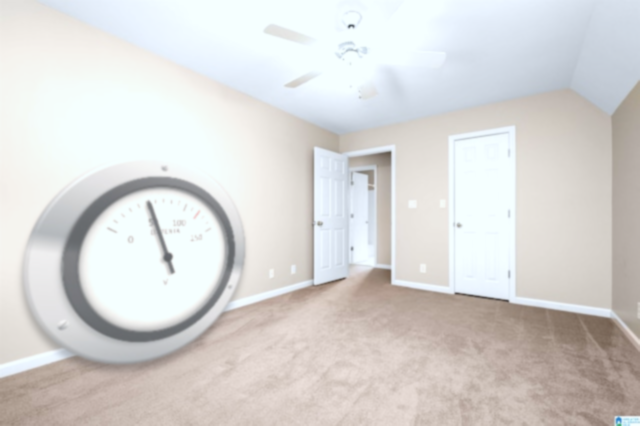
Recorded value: {"value": 50, "unit": "V"}
